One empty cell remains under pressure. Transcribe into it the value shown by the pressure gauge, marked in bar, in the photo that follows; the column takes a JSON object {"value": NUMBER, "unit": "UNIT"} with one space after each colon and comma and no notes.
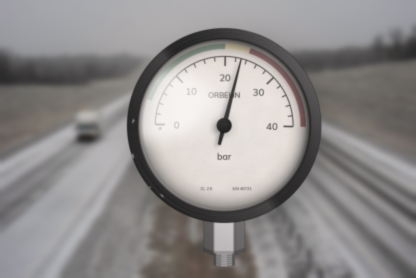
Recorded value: {"value": 23, "unit": "bar"}
